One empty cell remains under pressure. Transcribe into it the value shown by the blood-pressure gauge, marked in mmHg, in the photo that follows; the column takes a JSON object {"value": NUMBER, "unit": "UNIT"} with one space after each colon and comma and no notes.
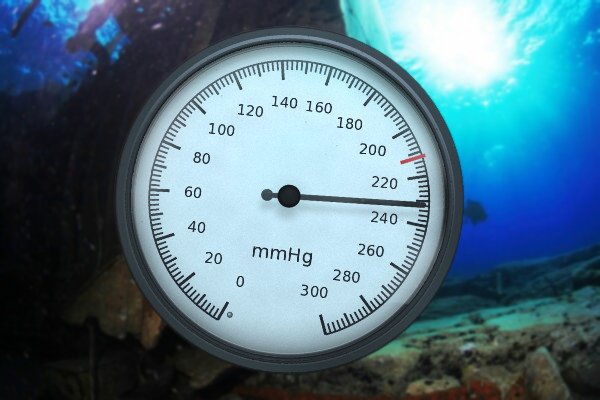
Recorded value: {"value": 232, "unit": "mmHg"}
